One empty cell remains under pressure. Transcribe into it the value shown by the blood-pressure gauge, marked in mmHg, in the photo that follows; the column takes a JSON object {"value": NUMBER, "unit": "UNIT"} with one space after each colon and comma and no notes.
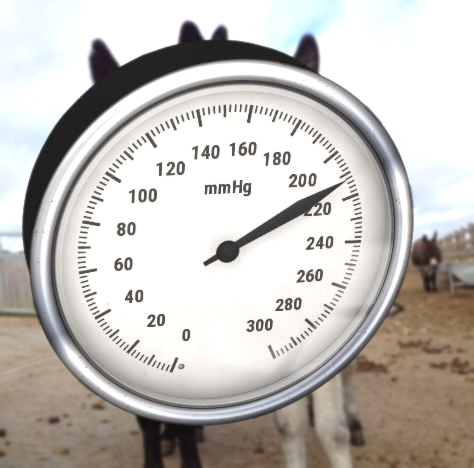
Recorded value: {"value": 210, "unit": "mmHg"}
